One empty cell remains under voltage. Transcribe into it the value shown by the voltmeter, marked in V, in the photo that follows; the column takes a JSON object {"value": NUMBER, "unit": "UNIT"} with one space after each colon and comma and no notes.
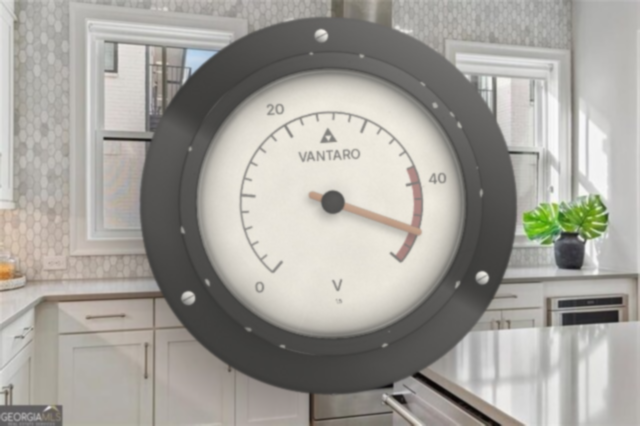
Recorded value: {"value": 46, "unit": "V"}
